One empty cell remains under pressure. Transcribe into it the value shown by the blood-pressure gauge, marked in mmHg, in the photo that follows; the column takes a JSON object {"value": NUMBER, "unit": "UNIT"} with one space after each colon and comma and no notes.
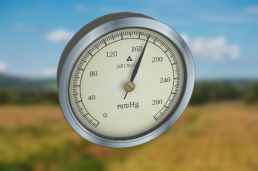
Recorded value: {"value": 170, "unit": "mmHg"}
